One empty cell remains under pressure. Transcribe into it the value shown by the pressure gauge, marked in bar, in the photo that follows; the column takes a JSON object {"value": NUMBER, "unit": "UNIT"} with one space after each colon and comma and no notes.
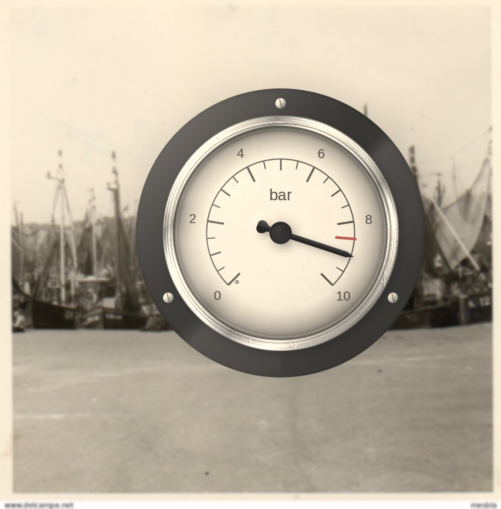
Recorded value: {"value": 9, "unit": "bar"}
